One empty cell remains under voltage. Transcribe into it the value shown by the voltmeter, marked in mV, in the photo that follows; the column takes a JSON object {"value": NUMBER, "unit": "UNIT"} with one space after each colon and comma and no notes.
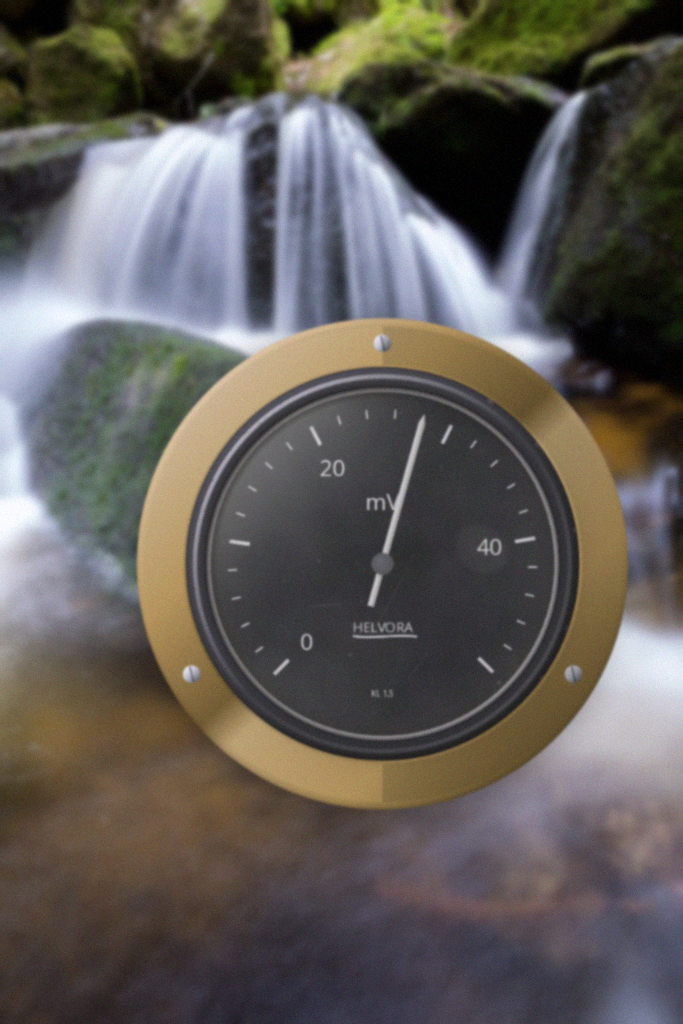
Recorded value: {"value": 28, "unit": "mV"}
